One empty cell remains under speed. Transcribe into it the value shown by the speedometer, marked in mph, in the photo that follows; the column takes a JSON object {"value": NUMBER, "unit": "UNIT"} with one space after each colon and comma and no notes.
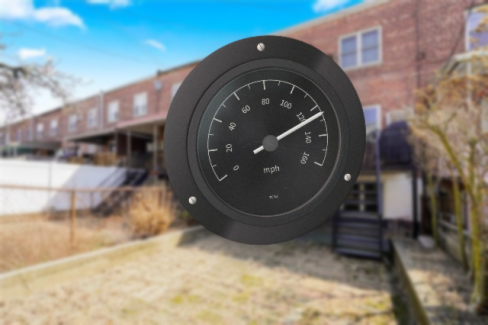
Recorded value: {"value": 125, "unit": "mph"}
